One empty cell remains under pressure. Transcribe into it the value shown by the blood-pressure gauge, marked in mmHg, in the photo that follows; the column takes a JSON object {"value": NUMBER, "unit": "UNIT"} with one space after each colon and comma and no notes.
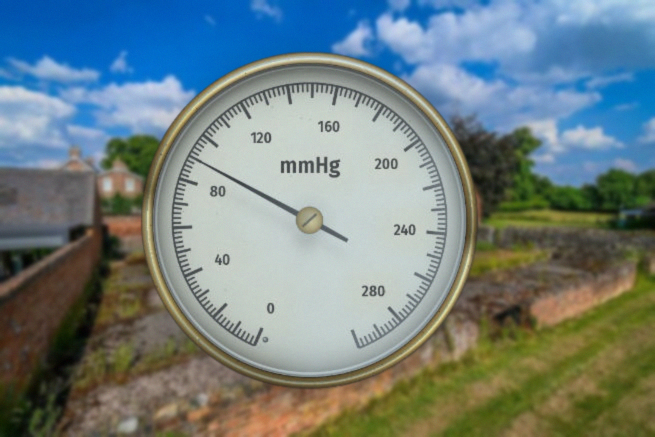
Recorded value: {"value": 90, "unit": "mmHg"}
